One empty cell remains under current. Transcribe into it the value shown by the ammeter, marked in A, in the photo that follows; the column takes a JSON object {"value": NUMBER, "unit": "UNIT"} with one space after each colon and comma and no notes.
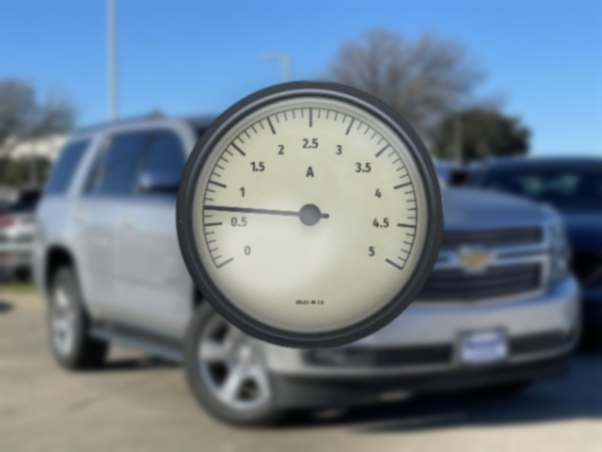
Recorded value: {"value": 0.7, "unit": "A"}
